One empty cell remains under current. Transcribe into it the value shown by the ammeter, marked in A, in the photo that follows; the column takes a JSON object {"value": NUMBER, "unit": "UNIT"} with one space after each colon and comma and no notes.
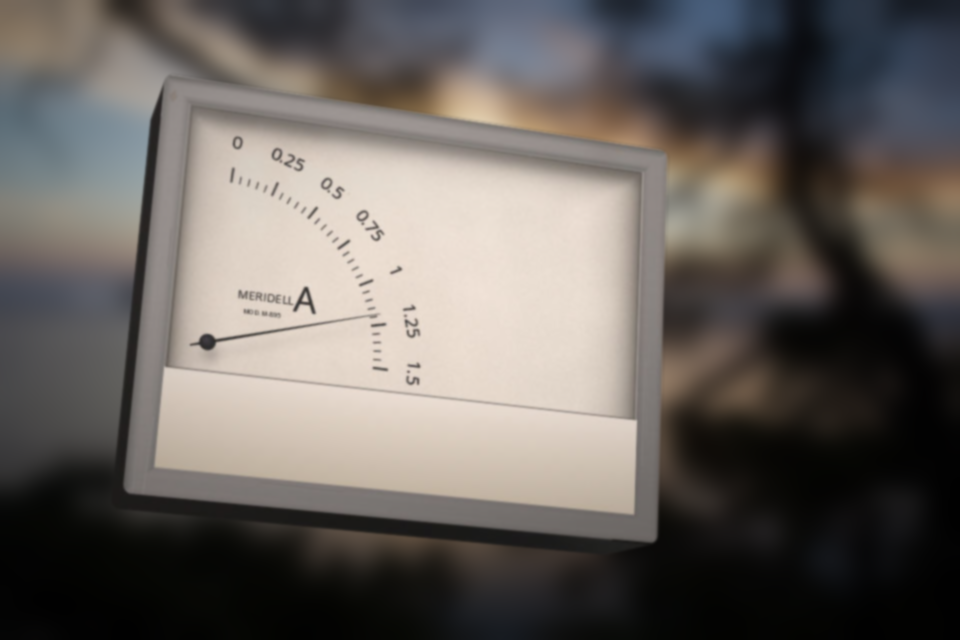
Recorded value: {"value": 1.2, "unit": "A"}
